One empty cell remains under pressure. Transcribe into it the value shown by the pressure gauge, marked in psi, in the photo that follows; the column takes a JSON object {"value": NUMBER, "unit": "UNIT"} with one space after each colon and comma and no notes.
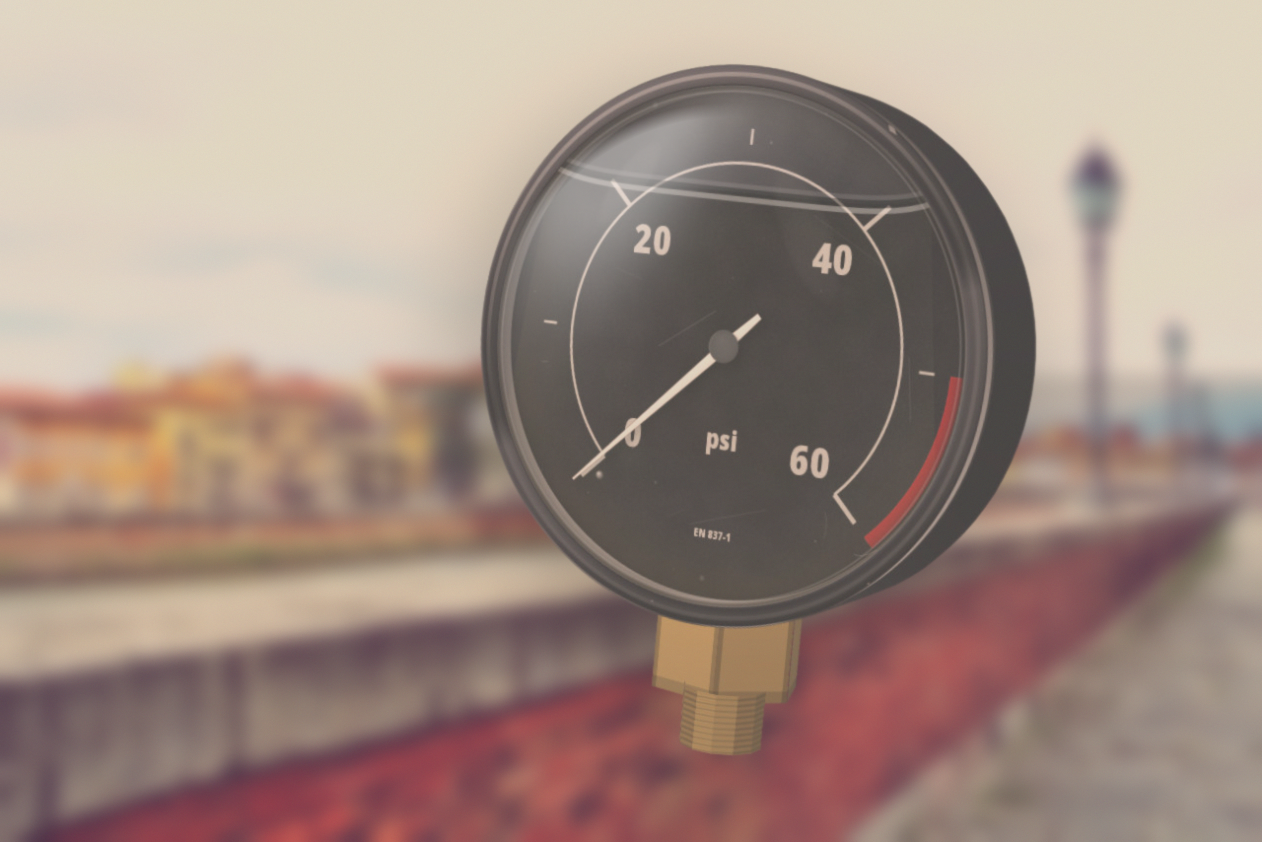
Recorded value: {"value": 0, "unit": "psi"}
